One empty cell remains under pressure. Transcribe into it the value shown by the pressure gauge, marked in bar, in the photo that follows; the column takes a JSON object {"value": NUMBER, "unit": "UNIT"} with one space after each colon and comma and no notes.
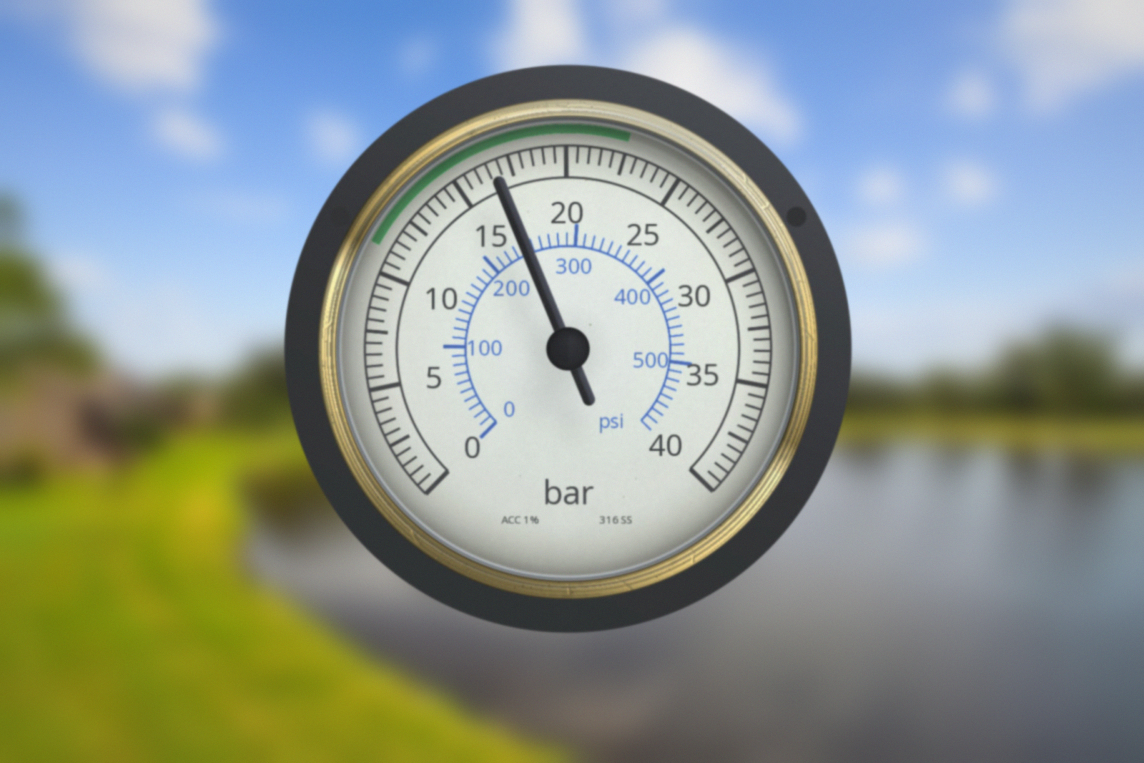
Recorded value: {"value": 16.75, "unit": "bar"}
